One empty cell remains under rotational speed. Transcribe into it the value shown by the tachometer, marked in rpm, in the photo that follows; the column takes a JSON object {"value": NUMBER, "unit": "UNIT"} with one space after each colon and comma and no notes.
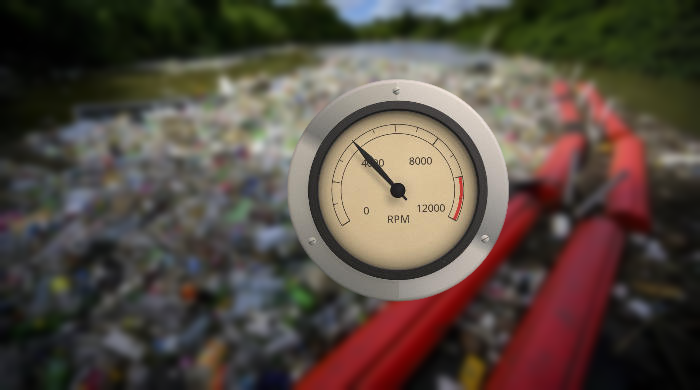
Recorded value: {"value": 4000, "unit": "rpm"}
